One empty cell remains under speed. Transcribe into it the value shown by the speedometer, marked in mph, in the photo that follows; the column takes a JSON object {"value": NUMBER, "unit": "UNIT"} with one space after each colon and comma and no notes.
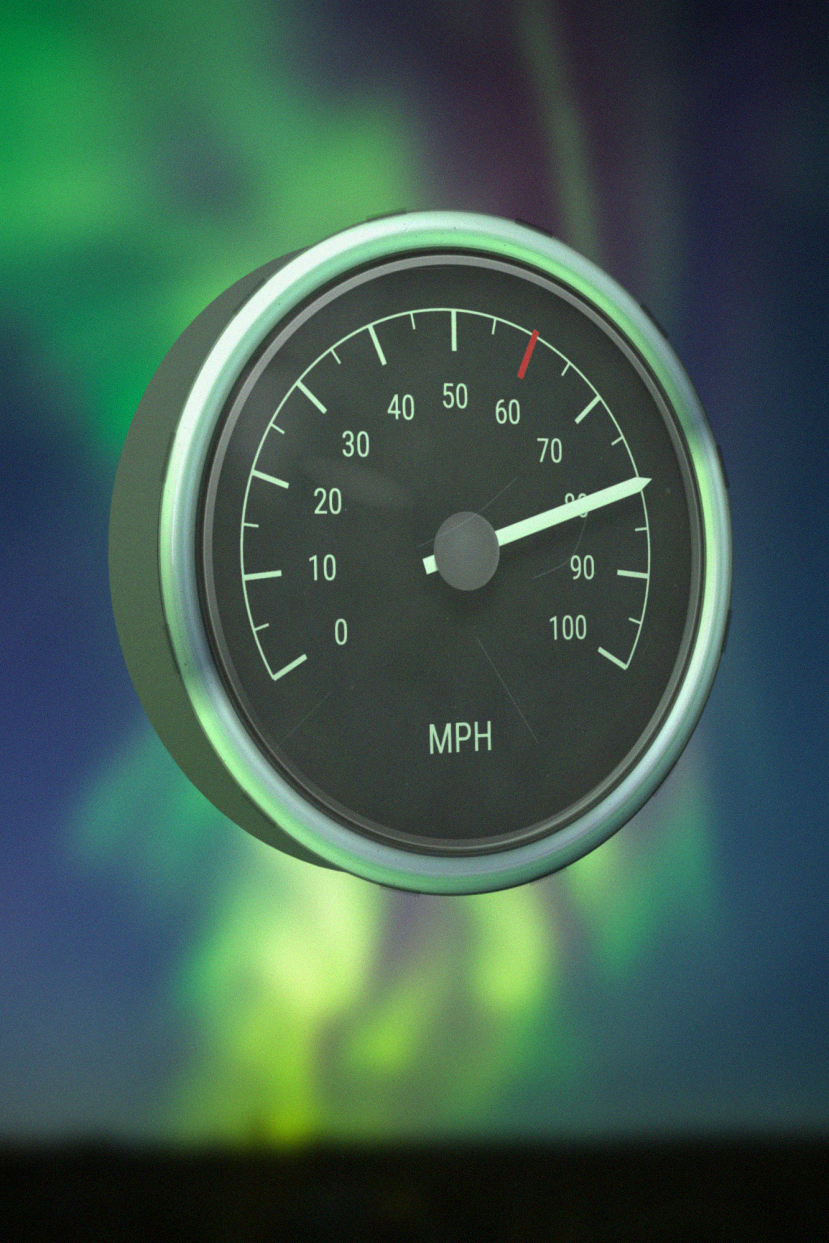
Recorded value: {"value": 80, "unit": "mph"}
